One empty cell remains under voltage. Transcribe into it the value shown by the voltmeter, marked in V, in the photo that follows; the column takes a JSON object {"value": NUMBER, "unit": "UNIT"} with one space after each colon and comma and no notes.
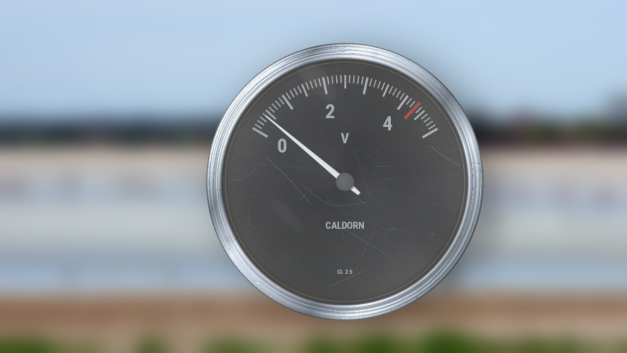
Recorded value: {"value": 0.4, "unit": "V"}
